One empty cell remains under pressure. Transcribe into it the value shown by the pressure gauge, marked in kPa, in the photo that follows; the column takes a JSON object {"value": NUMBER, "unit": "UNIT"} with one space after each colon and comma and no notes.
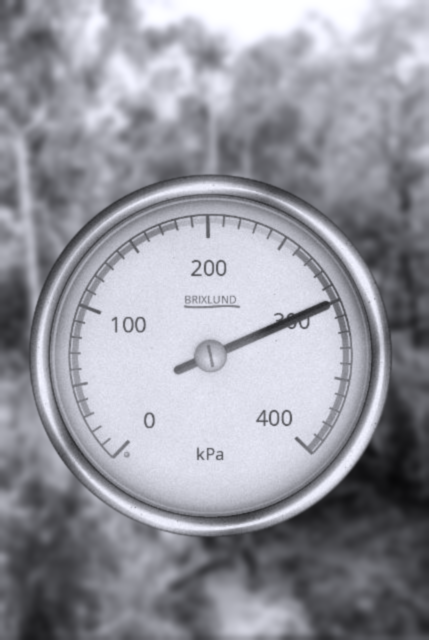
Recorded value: {"value": 300, "unit": "kPa"}
